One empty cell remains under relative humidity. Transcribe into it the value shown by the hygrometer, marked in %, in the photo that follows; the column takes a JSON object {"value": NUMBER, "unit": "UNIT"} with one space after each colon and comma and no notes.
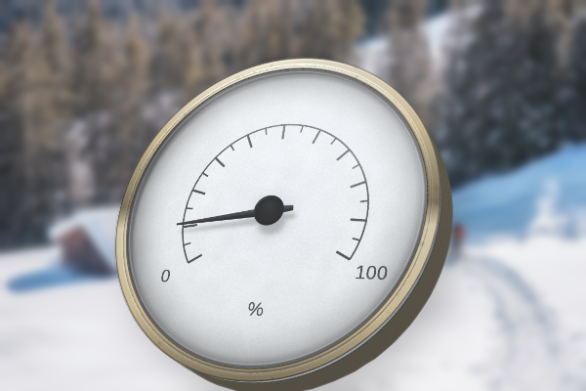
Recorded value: {"value": 10, "unit": "%"}
